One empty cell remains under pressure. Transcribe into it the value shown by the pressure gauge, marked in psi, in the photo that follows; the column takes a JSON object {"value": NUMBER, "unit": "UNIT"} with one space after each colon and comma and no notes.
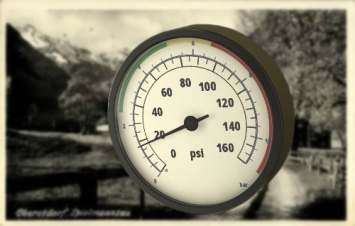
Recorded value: {"value": 17.5, "unit": "psi"}
